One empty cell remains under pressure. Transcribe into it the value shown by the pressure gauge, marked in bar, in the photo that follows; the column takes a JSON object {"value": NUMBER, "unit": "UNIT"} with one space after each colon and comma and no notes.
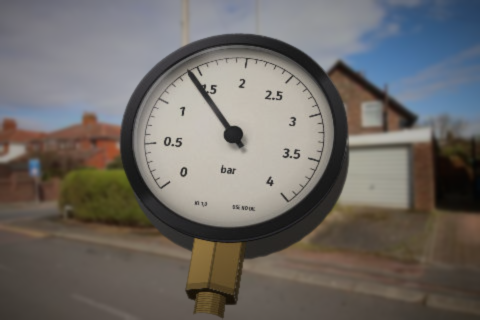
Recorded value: {"value": 1.4, "unit": "bar"}
